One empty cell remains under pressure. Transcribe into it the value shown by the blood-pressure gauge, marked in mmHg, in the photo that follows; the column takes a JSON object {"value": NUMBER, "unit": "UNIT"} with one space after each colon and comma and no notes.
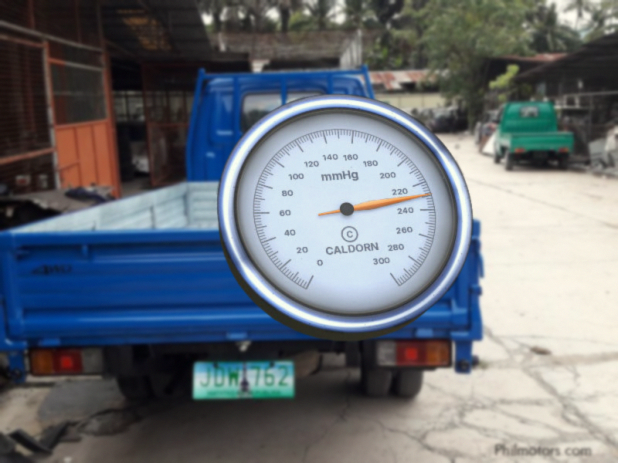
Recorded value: {"value": 230, "unit": "mmHg"}
